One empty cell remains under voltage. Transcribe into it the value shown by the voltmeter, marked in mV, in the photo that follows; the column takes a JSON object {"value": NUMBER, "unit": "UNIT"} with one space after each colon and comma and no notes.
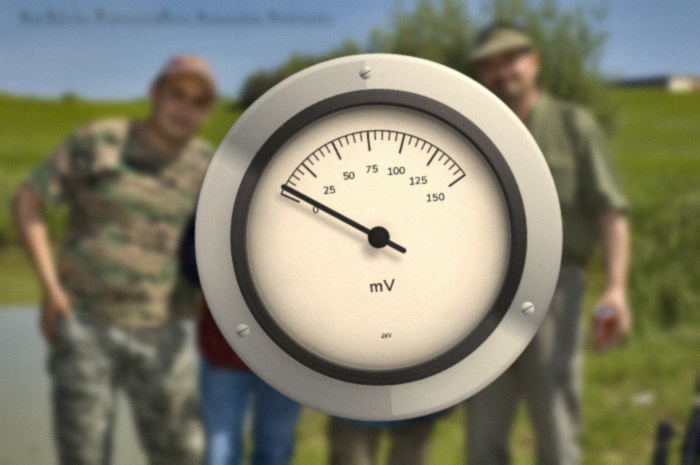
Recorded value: {"value": 5, "unit": "mV"}
